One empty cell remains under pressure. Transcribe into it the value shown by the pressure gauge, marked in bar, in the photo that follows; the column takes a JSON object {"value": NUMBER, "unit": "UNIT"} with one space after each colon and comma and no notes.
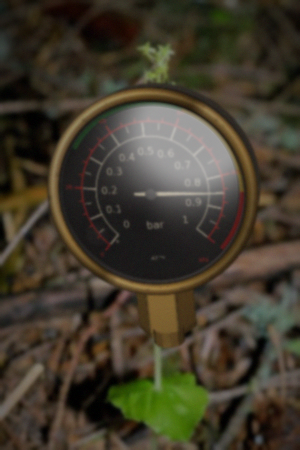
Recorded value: {"value": 0.85, "unit": "bar"}
